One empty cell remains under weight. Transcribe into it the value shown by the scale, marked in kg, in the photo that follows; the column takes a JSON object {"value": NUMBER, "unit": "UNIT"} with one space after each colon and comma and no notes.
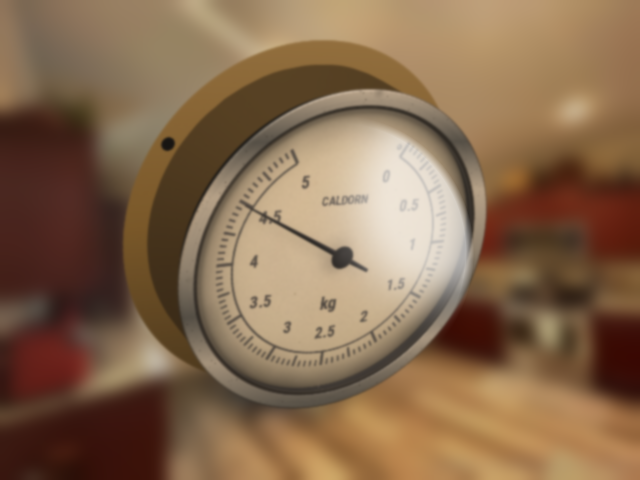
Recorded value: {"value": 4.5, "unit": "kg"}
